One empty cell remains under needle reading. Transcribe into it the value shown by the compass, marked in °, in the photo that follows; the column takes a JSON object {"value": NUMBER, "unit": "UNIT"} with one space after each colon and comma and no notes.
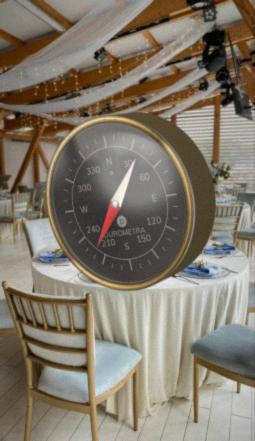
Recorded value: {"value": 220, "unit": "°"}
